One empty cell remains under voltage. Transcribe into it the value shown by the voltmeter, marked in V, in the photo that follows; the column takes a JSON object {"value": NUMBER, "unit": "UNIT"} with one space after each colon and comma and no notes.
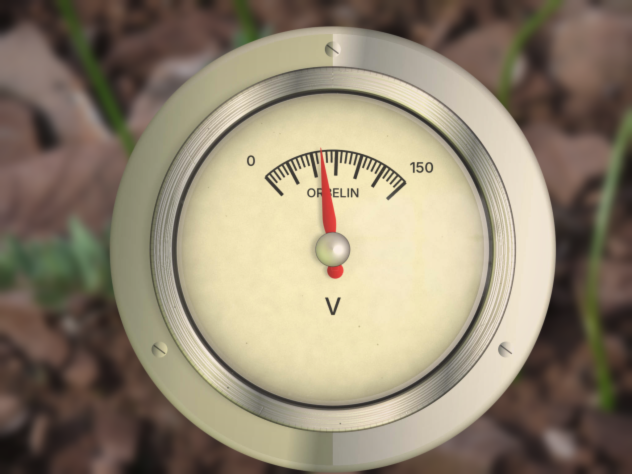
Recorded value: {"value": 60, "unit": "V"}
